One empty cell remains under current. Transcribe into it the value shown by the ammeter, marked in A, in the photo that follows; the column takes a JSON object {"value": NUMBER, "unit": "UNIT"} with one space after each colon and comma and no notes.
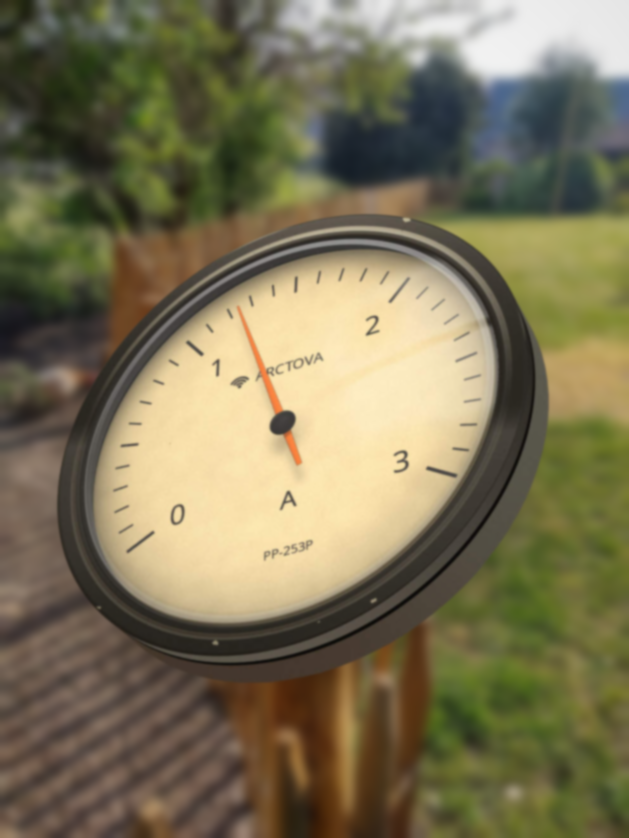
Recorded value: {"value": 1.25, "unit": "A"}
